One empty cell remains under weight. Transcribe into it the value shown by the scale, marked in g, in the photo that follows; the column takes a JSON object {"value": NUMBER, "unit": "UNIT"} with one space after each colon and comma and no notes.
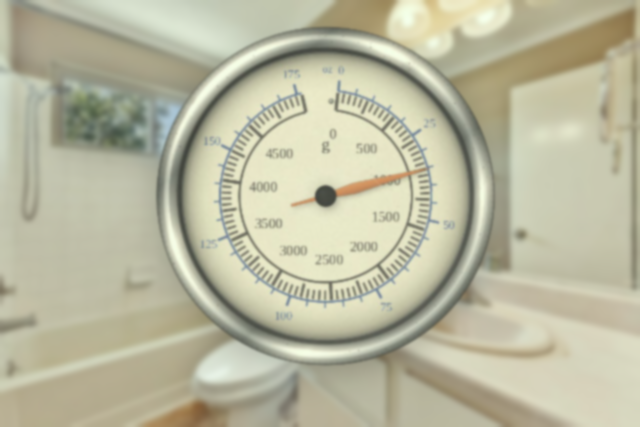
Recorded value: {"value": 1000, "unit": "g"}
